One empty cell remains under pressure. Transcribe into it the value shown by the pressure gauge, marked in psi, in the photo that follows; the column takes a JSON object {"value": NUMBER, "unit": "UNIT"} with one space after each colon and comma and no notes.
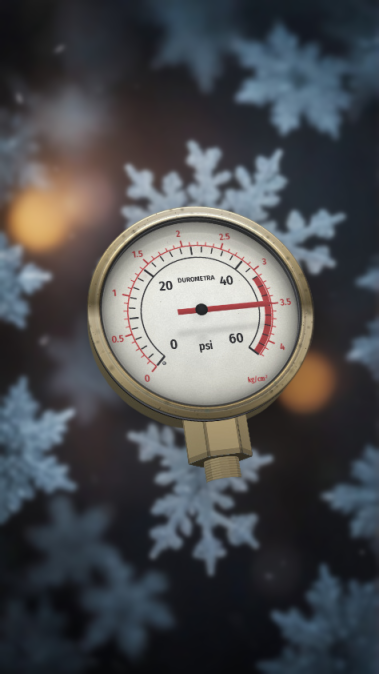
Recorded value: {"value": 50, "unit": "psi"}
